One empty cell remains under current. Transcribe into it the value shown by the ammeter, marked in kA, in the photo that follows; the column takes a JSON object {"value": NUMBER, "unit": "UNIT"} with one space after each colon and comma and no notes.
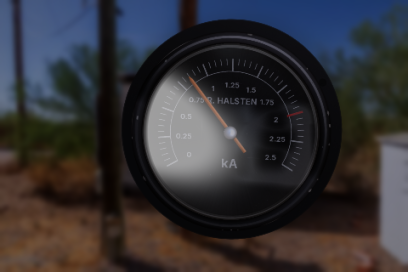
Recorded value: {"value": 0.85, "unit": "kA"}
